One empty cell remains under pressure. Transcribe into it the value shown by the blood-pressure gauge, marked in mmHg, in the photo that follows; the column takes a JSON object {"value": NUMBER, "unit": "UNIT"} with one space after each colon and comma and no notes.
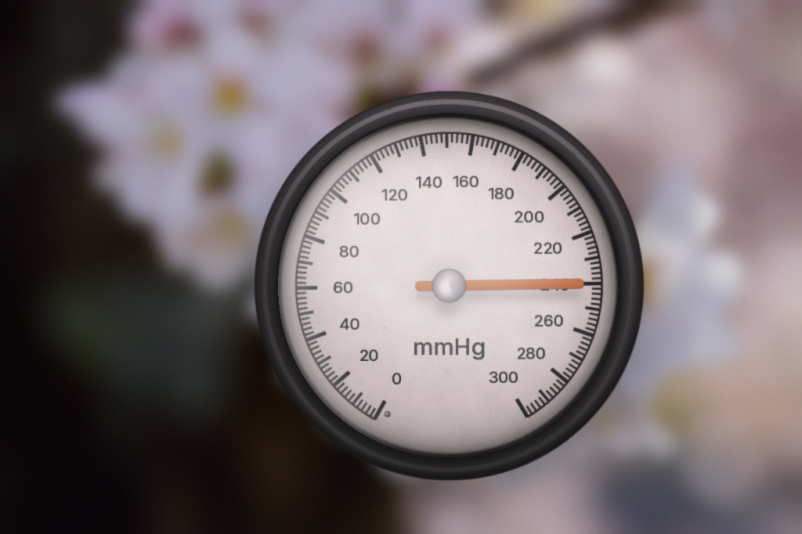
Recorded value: {"value": 240, "unit": "mmHg"}
